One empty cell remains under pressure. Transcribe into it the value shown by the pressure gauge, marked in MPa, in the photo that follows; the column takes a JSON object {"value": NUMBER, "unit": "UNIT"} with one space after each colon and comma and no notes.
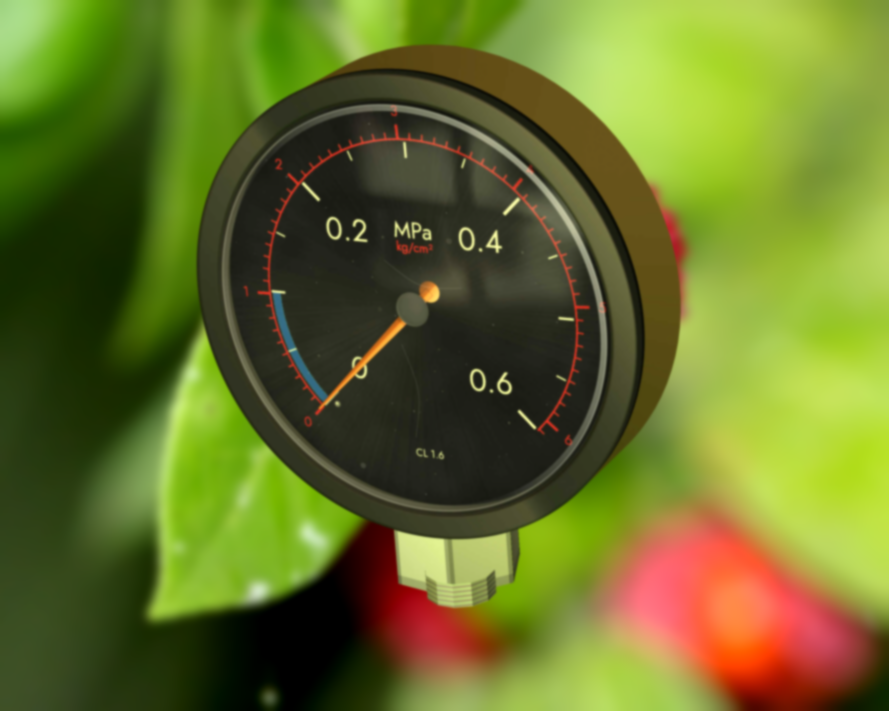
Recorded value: {"value": 0, "unit": "MPa"}
